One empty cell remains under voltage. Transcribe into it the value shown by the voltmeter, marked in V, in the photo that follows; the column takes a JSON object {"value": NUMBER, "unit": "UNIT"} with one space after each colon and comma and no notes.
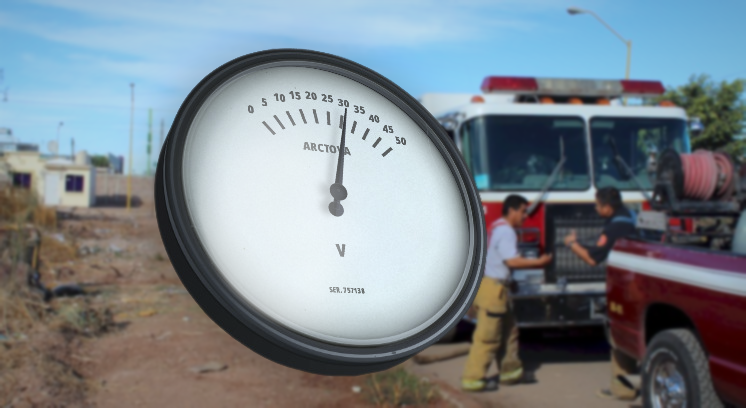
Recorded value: {"value": 30, "unit": "V"}
